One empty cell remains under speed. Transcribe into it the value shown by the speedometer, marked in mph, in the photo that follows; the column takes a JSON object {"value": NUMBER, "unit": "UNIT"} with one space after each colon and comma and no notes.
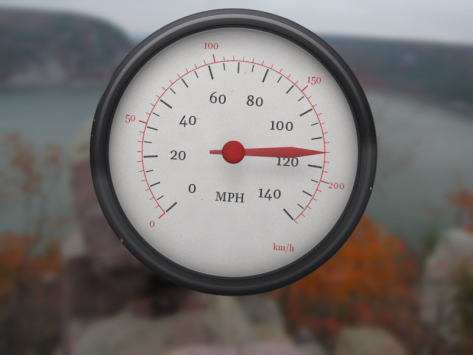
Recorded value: {"value": 115, "unit": "mph"}
